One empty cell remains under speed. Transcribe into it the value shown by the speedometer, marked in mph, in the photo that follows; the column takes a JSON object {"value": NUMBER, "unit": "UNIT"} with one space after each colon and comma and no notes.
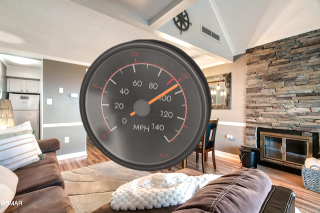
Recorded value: {"value": 95, "unit": "mph"}
